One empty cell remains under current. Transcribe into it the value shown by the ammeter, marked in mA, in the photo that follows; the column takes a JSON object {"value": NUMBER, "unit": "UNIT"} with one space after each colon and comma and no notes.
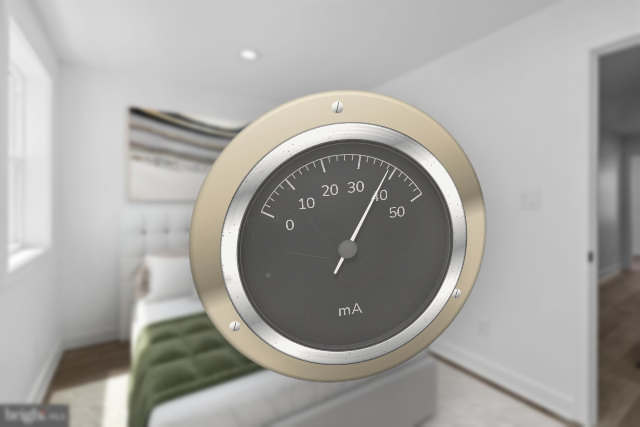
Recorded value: {"value": 38, "unit": "mA"}
